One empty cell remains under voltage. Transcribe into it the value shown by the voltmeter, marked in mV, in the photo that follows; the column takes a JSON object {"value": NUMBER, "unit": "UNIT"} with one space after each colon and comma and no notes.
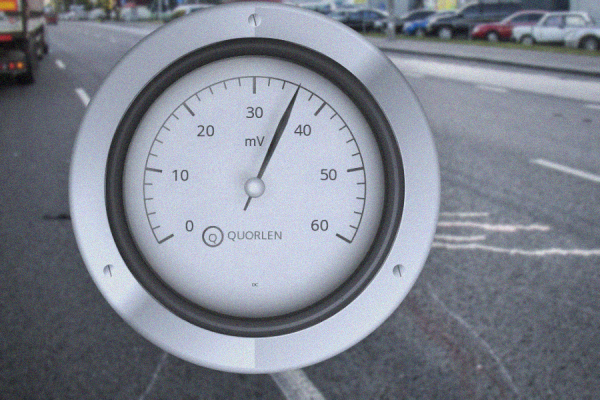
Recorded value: {"value": 36, "unit": "mV"}
